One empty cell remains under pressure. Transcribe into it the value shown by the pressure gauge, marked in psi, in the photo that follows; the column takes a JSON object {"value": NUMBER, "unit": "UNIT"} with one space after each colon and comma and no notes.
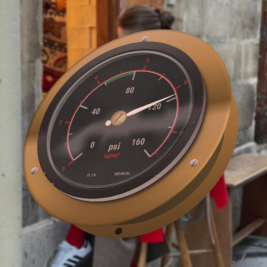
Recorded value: {"value": 120, "unit": "psi"}
